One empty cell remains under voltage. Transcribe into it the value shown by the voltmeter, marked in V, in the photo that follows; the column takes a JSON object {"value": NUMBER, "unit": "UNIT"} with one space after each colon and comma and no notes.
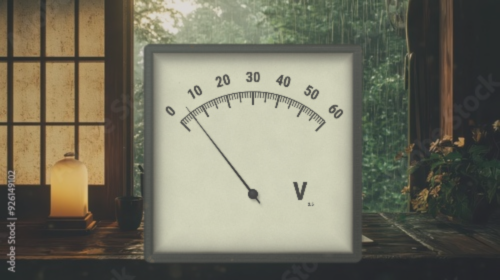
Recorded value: {"value": 5, "unit": "V"}
